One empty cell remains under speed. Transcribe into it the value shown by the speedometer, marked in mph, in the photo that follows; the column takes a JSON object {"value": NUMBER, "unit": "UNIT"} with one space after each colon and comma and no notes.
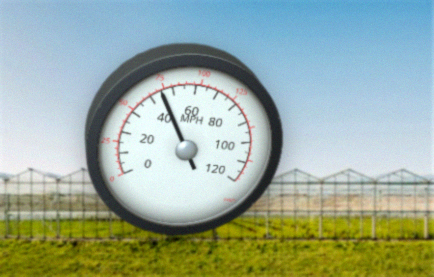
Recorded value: {"value": 45, "unit": "mph"}
